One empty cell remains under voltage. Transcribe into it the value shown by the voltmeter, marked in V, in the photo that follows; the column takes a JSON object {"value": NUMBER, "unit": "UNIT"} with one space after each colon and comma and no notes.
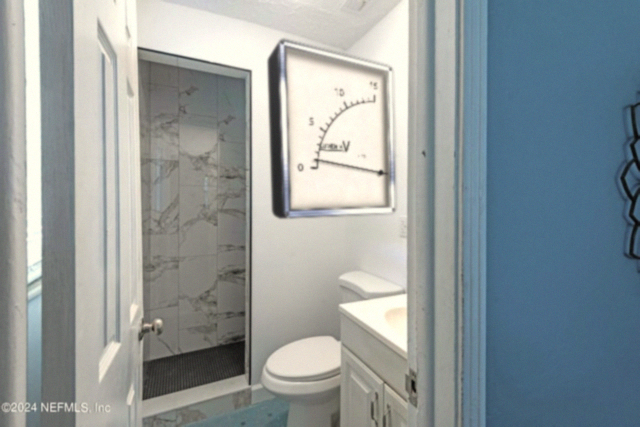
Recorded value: {"value": 1, "unit": "V"}
